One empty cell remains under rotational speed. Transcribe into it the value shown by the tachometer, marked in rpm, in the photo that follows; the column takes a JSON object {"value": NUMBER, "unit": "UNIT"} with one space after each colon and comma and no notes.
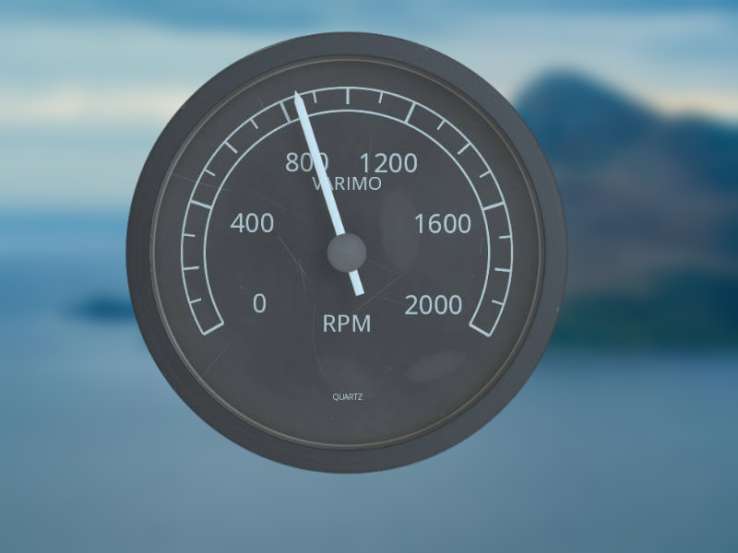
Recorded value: {"value": 850, "unit": "rpm"}
